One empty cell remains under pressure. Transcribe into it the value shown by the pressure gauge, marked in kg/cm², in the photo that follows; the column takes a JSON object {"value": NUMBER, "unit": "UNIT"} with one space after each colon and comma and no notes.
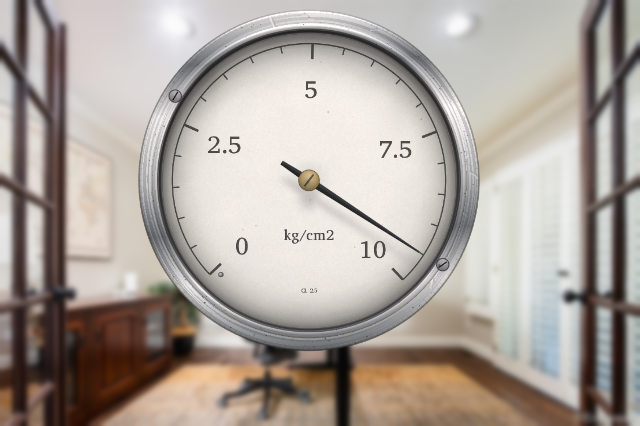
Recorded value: {"value": 9.5, "unit": "kg/cm²"}
